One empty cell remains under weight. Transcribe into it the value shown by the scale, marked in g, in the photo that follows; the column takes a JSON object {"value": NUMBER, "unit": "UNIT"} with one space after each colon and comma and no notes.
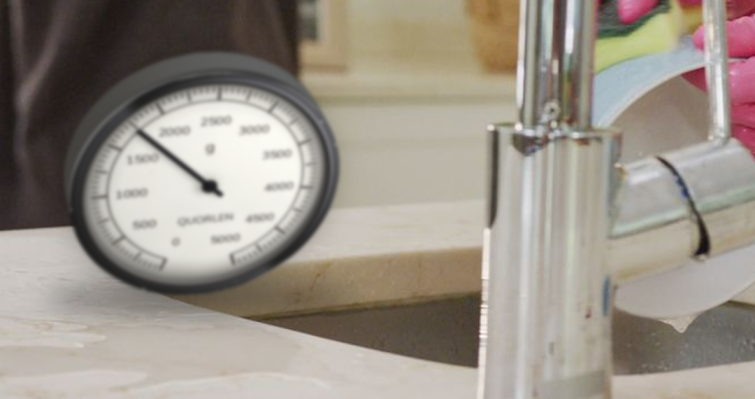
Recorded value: {"value": 1750, "unit": "g"}
